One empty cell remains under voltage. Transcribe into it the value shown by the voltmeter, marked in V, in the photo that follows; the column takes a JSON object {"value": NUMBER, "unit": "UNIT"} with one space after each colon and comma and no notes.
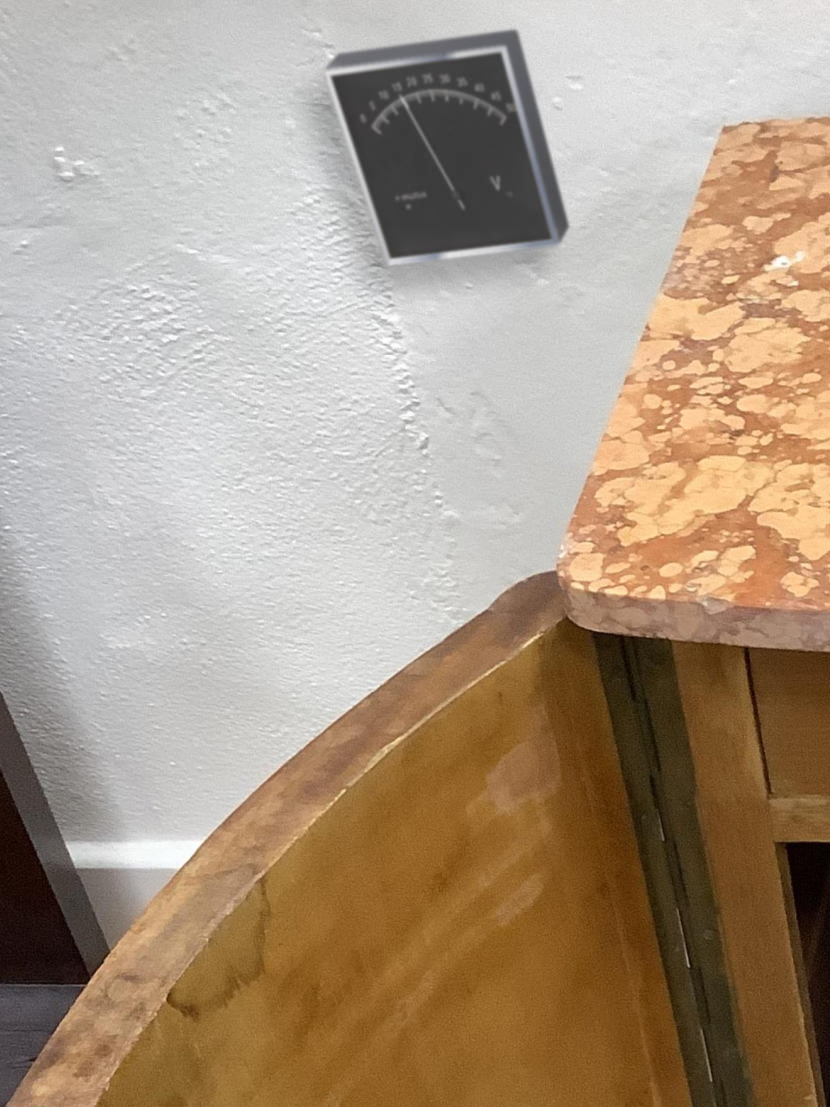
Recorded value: {"value": 15, "unit": "V"}
